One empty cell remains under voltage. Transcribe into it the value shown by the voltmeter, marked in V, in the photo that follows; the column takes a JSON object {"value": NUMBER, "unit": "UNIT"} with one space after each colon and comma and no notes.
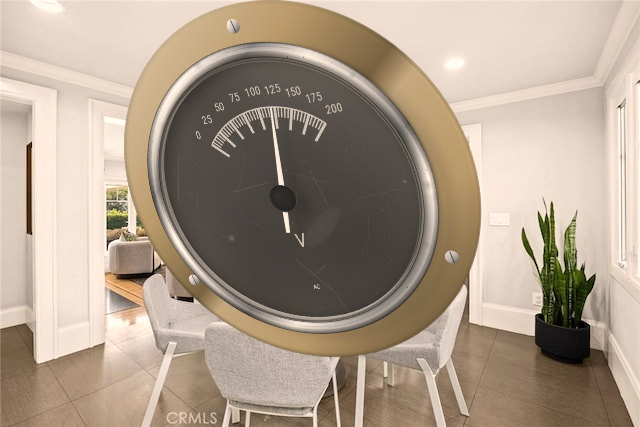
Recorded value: {"value": 125, "unit": "V"}
